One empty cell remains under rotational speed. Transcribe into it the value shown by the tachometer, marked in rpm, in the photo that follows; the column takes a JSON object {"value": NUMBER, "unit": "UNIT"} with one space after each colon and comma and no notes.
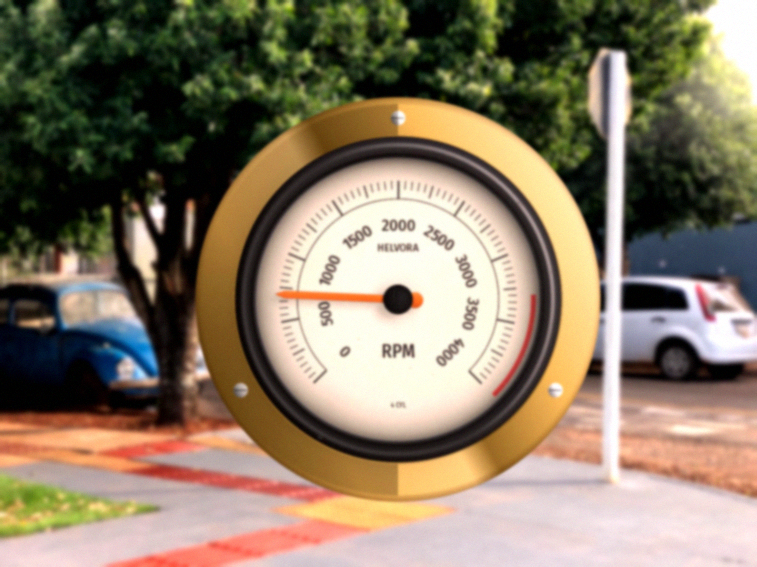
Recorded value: {"value": 700, "unit": "rpm"}
